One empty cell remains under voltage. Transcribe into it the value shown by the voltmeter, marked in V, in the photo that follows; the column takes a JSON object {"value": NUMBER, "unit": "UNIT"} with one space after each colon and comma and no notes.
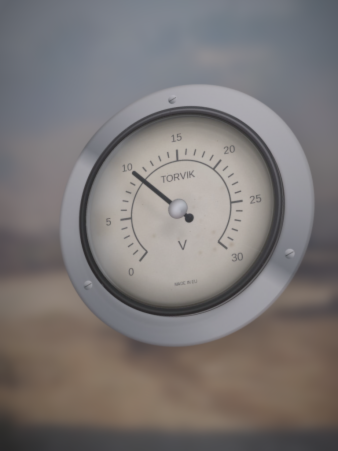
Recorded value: {"value": 10, "unit": "V"}
